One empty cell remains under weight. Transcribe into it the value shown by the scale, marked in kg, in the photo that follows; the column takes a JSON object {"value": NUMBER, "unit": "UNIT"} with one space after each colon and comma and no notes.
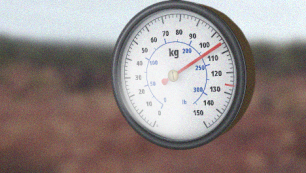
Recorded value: {"value": 106, "unit": "kg"}
